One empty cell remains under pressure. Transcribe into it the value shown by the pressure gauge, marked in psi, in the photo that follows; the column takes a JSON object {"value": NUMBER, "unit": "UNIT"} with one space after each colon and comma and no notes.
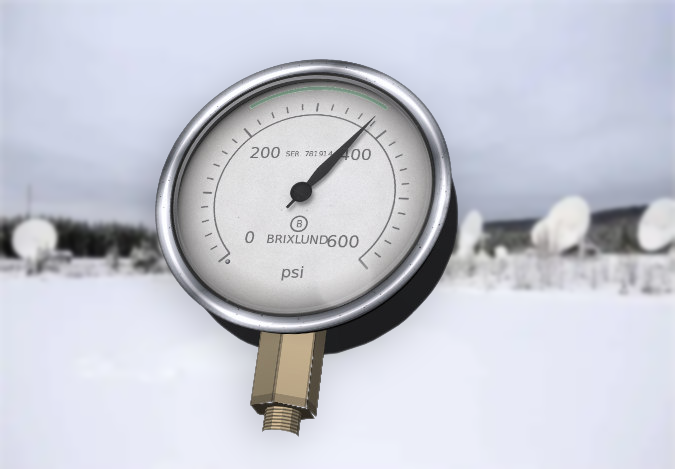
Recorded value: {"value": 380, "unit": "psi"}
